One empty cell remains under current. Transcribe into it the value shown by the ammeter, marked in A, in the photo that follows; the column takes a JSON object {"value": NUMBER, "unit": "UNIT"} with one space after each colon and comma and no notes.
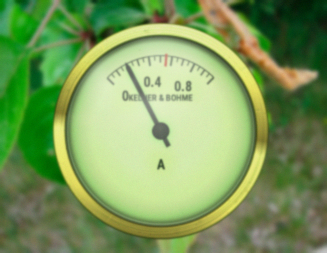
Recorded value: {"value": 0.2, "unit": "A"}
